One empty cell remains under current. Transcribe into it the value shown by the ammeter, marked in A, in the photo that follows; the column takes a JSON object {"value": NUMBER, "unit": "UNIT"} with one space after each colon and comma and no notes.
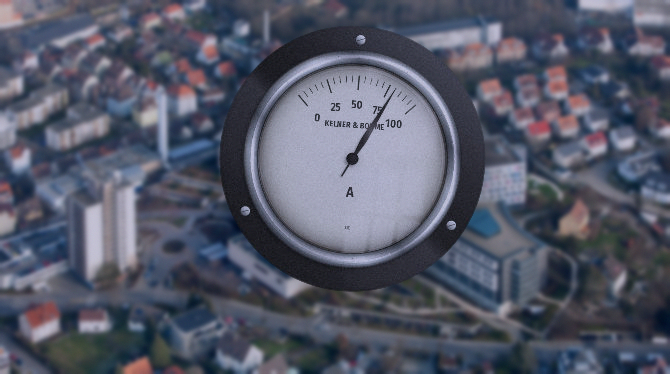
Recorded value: {"value": 80, "unit": "A"}
